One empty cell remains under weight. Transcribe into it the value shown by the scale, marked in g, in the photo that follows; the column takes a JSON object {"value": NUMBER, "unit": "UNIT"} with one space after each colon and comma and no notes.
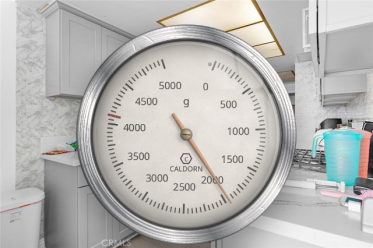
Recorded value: {"value": 1950, "unit": "g"}
